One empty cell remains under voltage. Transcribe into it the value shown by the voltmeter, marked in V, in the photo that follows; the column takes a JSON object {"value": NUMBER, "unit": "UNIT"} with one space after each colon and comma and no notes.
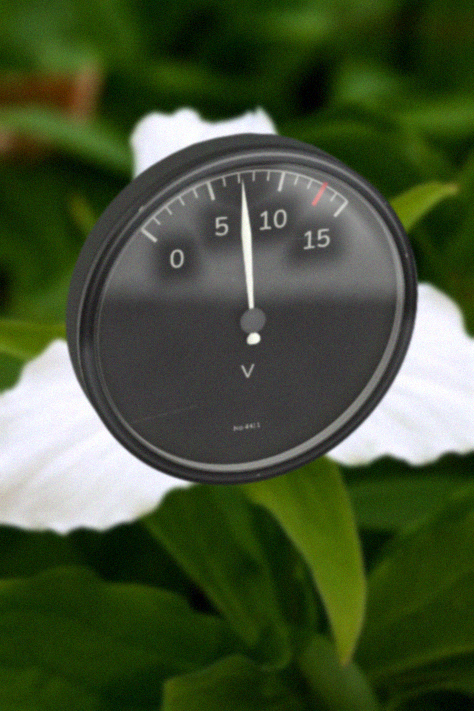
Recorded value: {"value": 7, "unit": "V"}
